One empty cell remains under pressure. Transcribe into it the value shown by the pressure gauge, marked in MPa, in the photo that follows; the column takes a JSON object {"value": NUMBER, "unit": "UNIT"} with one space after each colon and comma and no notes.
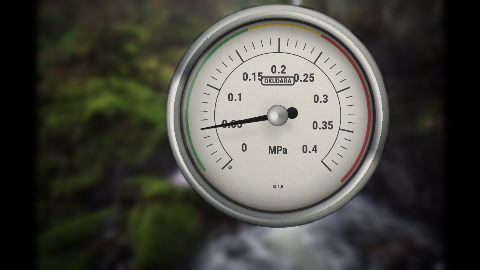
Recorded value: {"value": 0.05, "unit": "MPa"}
